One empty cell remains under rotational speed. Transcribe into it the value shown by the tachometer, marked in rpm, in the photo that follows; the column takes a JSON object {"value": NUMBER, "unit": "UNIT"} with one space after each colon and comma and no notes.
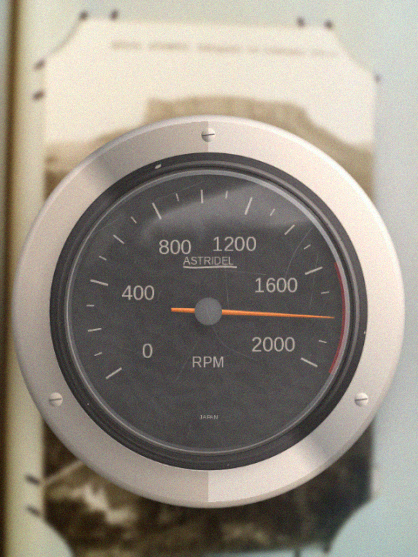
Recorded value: {"value": 1800, "unit": "rpm"}
